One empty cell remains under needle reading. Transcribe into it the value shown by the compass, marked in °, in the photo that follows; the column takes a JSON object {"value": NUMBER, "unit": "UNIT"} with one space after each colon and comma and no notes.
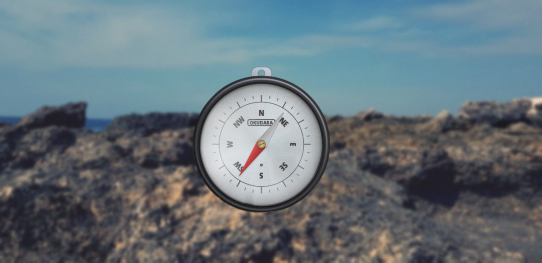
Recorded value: {"value": 215, "unit": "°"}
